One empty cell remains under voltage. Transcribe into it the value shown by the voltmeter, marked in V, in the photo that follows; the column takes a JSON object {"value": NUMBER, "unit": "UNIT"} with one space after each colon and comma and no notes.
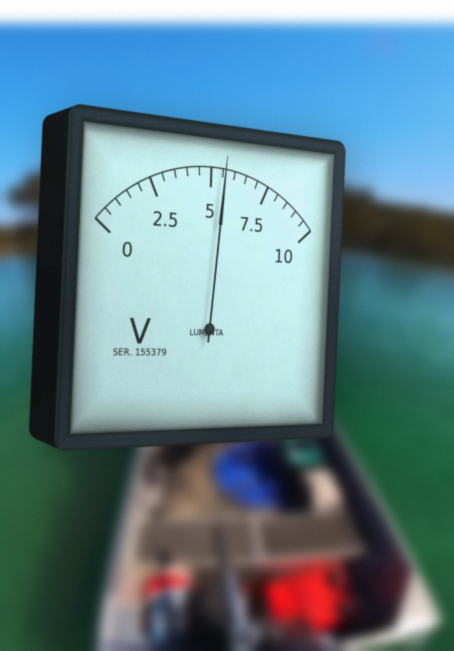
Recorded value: {"value": 5.5, "unit": "V"}
